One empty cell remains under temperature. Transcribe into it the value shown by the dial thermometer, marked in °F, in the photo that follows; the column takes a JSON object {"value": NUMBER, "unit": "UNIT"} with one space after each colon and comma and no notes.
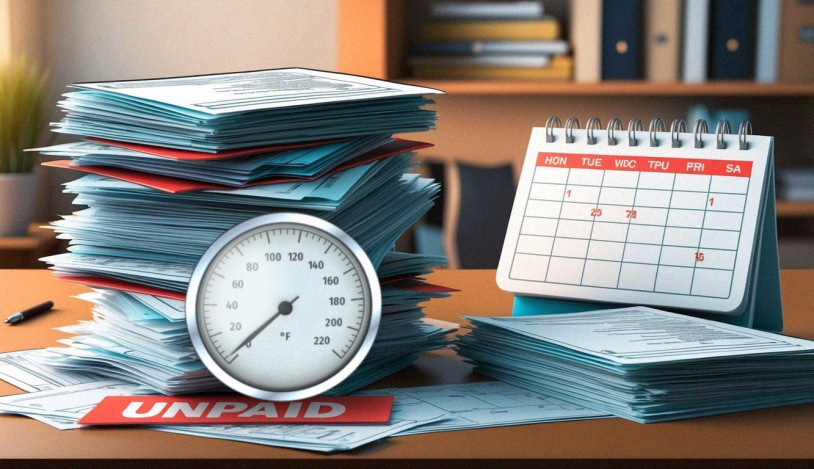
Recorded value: {"value": 4, "unit": "°F"}
